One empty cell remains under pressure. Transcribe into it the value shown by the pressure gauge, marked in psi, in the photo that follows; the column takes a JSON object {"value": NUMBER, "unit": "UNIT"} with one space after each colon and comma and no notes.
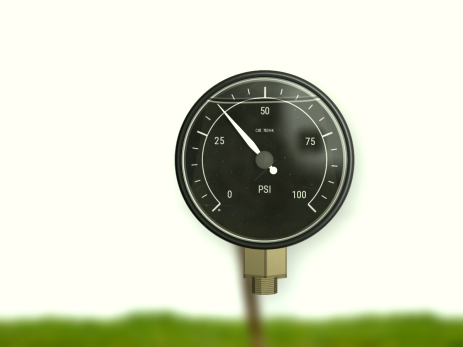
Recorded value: {"value": 35, "unit": "psi"}
